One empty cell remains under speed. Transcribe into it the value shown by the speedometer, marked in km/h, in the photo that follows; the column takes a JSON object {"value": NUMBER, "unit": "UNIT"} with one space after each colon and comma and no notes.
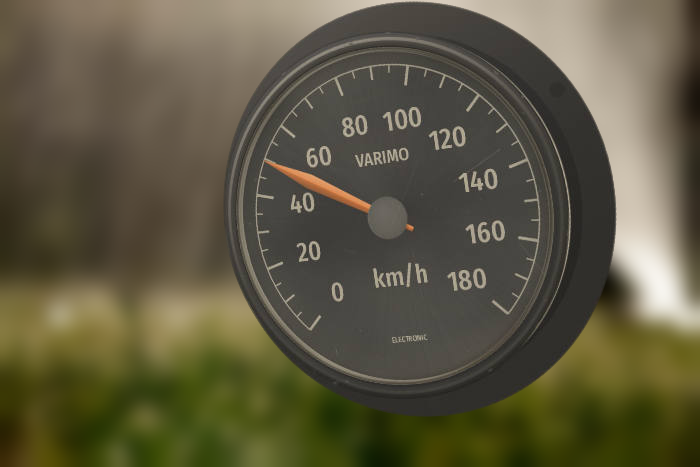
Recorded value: {"value": 50, "unit": "km/h"}
